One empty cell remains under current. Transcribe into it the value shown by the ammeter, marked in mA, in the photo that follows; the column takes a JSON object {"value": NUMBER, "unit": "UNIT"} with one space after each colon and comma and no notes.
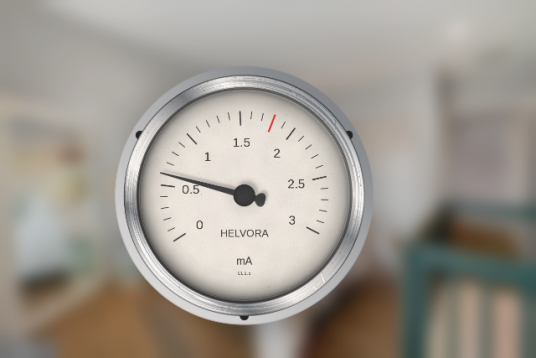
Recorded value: {"value": 0.6, "unit": "mA"}
